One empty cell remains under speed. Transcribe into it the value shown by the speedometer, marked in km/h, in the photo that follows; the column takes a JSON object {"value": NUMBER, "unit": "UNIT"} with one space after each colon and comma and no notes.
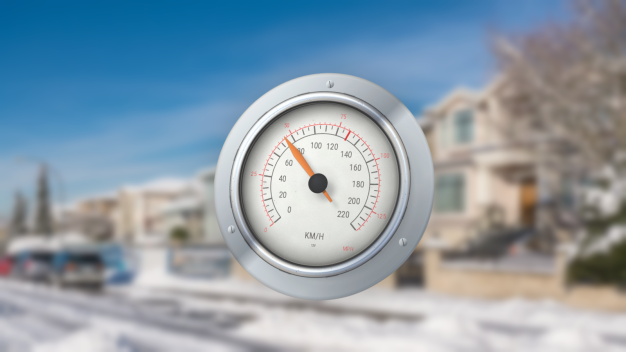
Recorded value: {"value": 75, "unit": "km/h"}
